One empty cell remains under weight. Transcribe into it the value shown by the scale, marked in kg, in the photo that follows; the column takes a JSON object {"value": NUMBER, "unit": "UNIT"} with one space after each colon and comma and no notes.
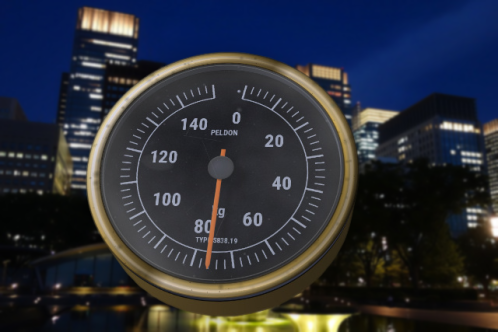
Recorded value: {"value": 76, "unit": "kg"}
